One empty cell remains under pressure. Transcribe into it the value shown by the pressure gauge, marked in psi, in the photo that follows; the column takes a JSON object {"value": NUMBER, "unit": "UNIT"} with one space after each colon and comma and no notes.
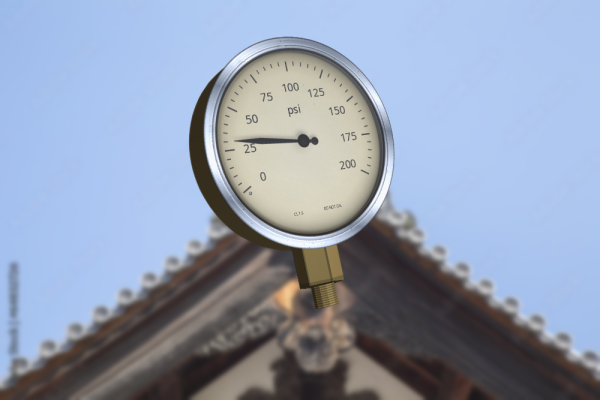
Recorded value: {"value": 30, "unit": "psi"}
